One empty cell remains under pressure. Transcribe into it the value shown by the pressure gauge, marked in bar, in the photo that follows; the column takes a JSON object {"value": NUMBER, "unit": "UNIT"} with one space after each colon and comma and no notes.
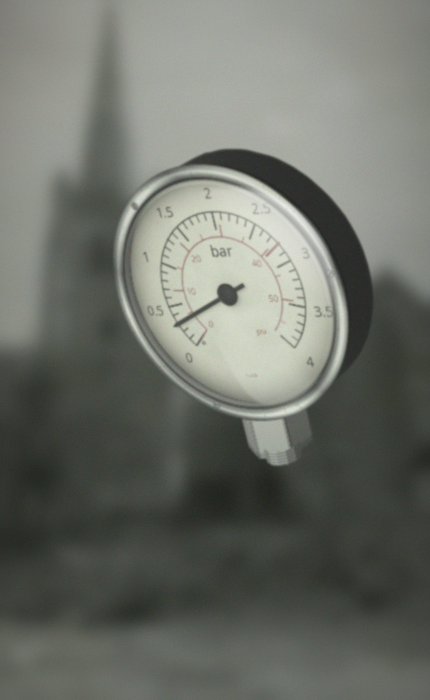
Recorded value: {"value": 0.3, "unit": "bar"}
